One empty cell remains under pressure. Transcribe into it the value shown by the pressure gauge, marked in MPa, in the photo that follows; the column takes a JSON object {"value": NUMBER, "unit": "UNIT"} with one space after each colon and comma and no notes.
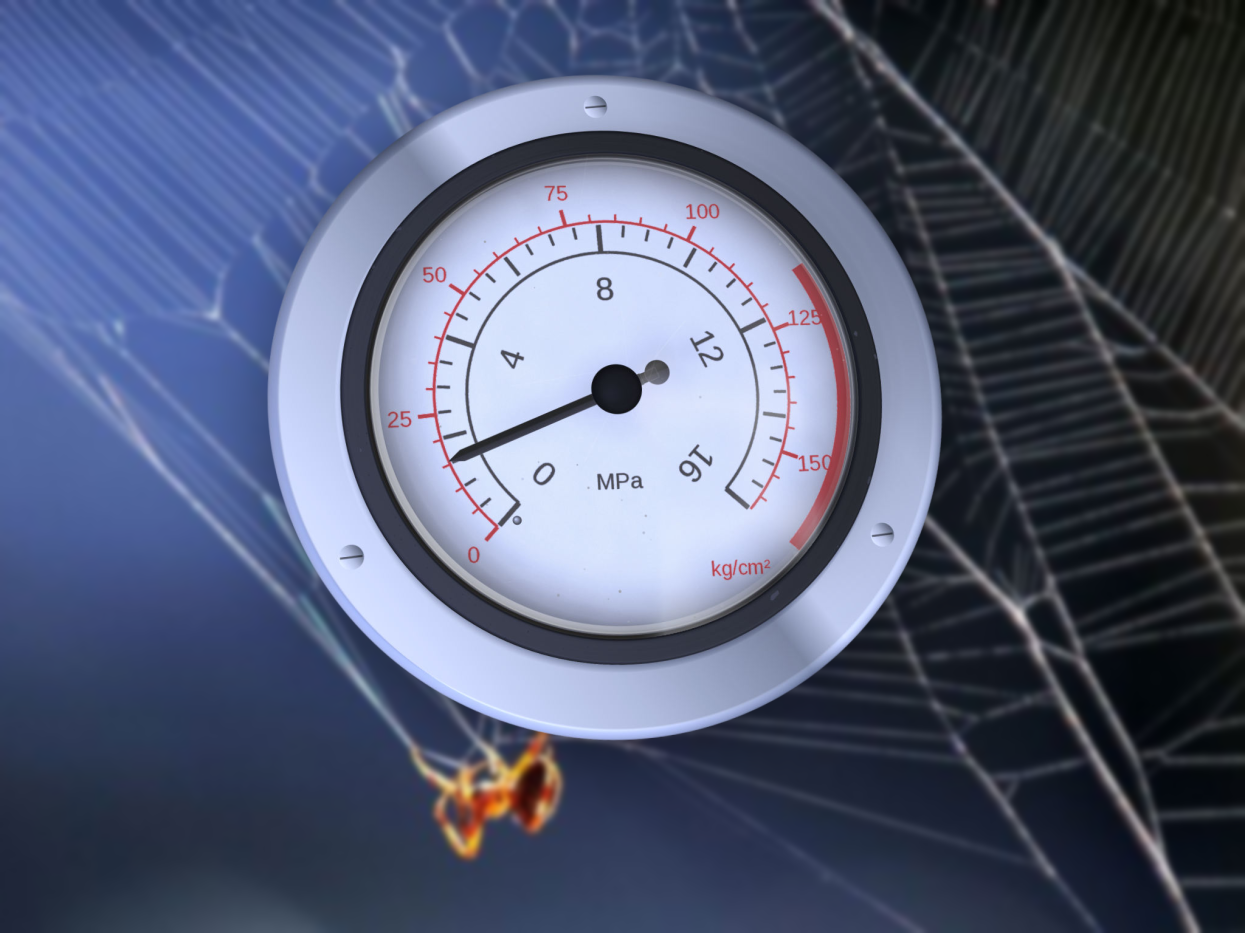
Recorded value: {"value": 1.5, "unit": "MPa"}
